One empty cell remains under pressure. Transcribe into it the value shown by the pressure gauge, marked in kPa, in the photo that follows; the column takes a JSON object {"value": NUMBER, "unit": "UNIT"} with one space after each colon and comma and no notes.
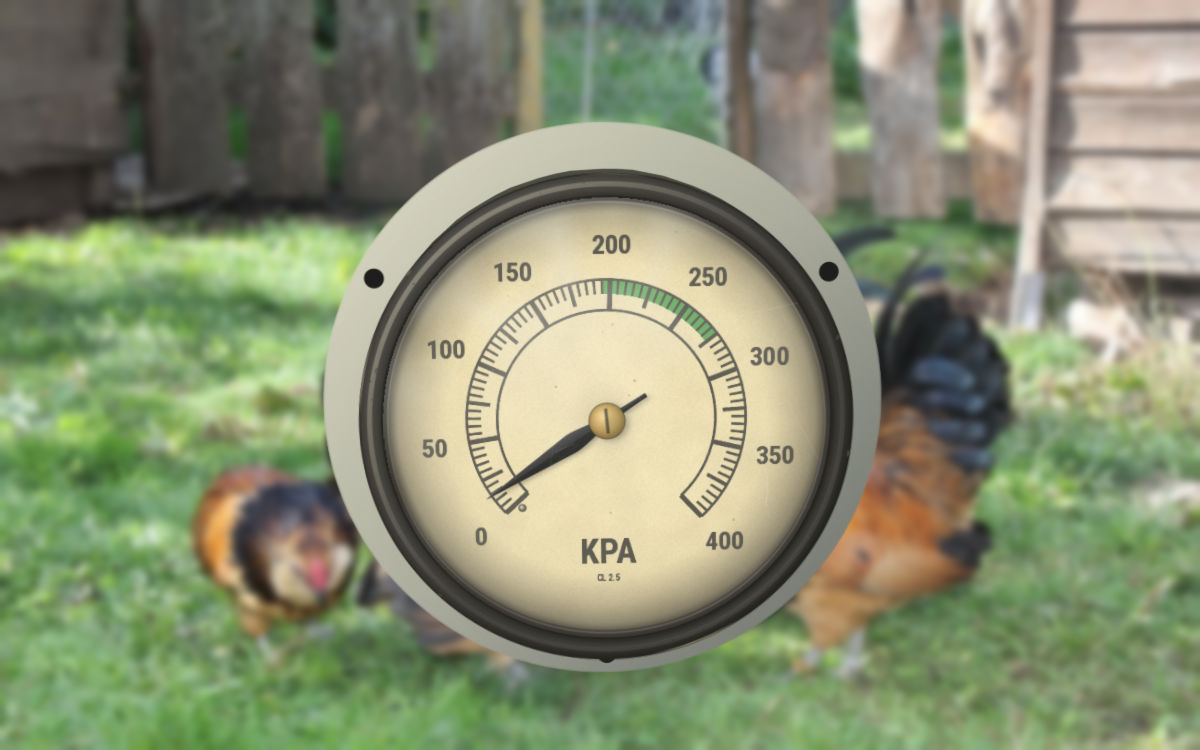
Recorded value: {"value": 15, "unit": "kPa"}
